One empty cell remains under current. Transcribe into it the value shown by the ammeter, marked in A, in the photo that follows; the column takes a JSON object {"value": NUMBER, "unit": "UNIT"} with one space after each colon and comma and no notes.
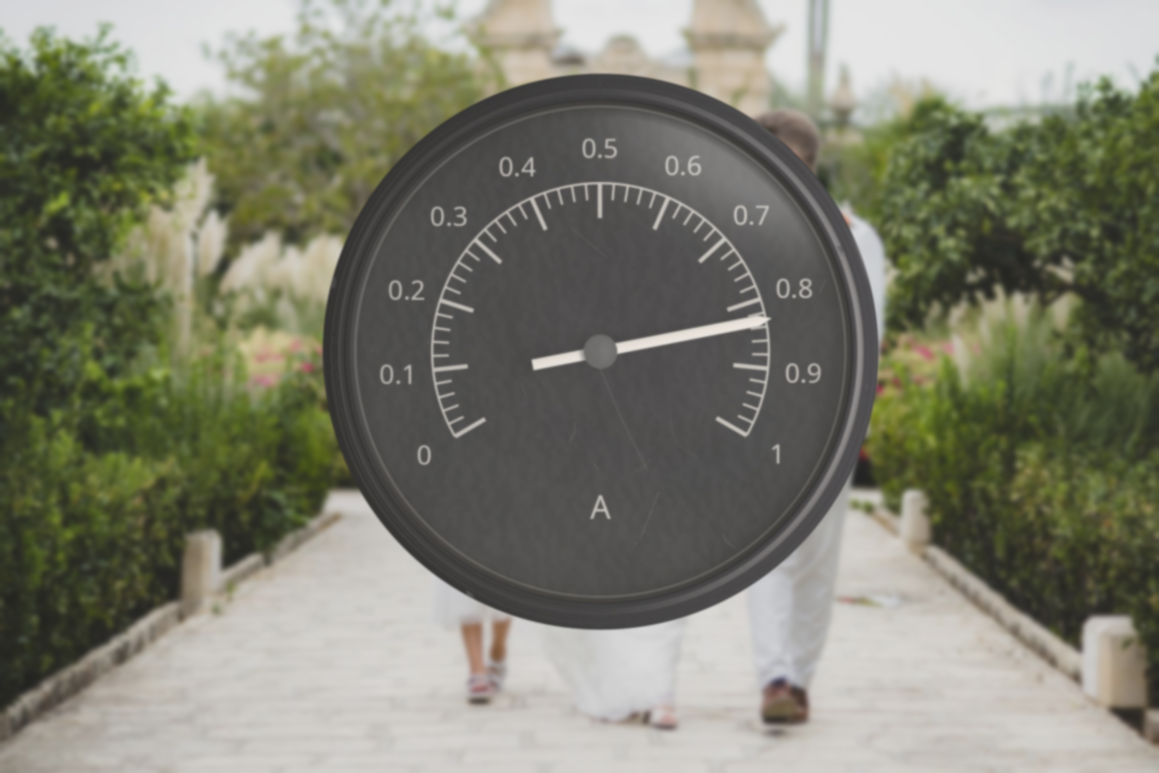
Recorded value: {"value": 0.83, "unit": "A"}
